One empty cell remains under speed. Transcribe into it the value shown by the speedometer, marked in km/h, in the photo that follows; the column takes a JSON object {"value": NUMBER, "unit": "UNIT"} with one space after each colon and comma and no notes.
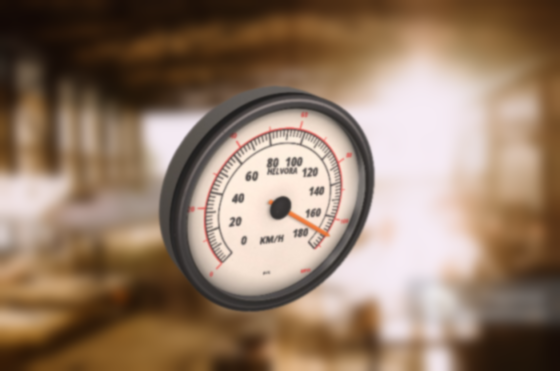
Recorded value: {"value": 170, "unit": "km/h"}
